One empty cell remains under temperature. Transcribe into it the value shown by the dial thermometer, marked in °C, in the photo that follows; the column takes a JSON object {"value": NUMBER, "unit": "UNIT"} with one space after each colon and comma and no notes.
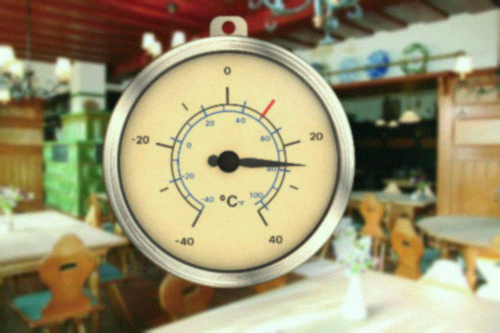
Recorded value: {"value": 25, "unit": "°C"}
